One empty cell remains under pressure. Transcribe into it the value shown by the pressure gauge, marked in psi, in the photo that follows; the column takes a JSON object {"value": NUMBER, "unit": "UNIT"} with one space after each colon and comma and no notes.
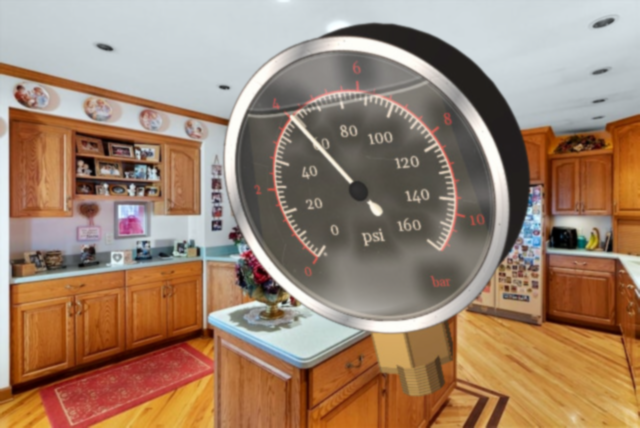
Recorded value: {"value": 60, "unit": "psi"}
